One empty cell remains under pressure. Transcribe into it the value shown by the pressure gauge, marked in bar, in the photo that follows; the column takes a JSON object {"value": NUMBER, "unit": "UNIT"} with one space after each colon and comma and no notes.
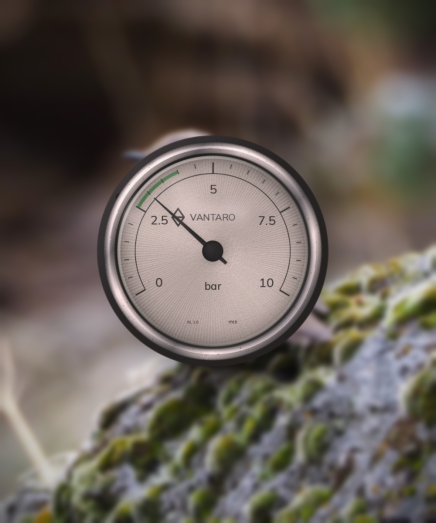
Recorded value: {"value": 3, "unit": "bar"}
